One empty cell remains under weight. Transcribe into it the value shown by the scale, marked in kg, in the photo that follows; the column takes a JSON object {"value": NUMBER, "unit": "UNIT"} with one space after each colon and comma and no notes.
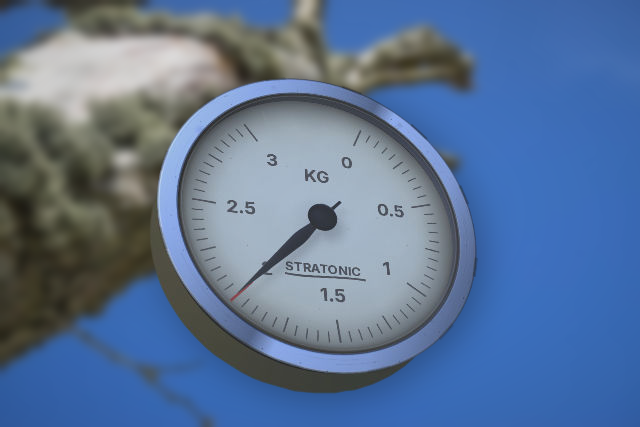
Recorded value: {"value": 2, "unit": "kg"}
